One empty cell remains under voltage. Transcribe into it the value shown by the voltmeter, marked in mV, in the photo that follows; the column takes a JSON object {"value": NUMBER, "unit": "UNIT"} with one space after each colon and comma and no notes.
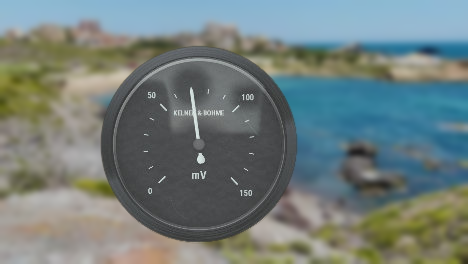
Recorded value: {"value": 70, "unit": "mV"}
